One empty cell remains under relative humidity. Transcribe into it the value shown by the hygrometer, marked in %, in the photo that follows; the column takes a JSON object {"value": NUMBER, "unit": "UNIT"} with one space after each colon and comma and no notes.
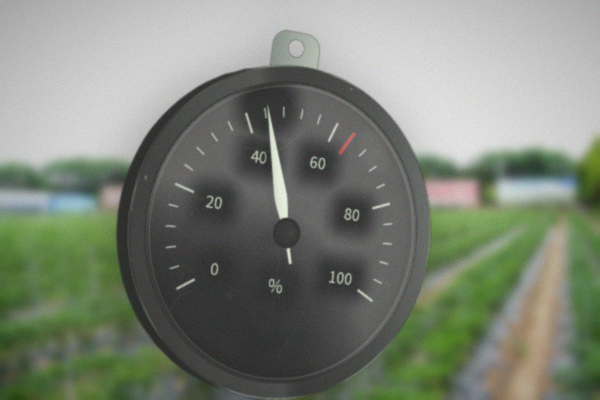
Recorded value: {"value": 44, "unit": "%"}
